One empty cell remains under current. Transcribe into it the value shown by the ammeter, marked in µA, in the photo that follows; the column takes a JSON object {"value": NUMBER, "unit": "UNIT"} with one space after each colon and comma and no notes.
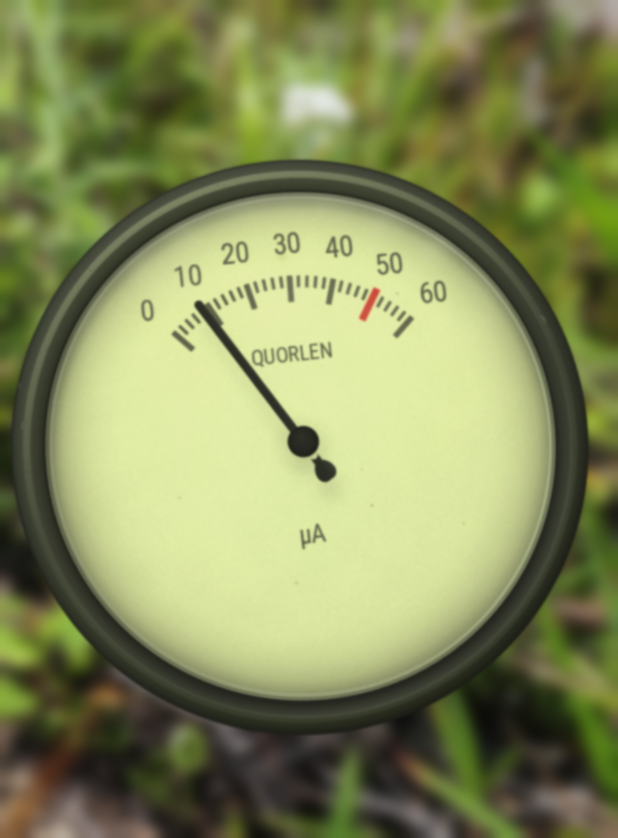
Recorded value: {"value": 8, "unit": "µA"}
